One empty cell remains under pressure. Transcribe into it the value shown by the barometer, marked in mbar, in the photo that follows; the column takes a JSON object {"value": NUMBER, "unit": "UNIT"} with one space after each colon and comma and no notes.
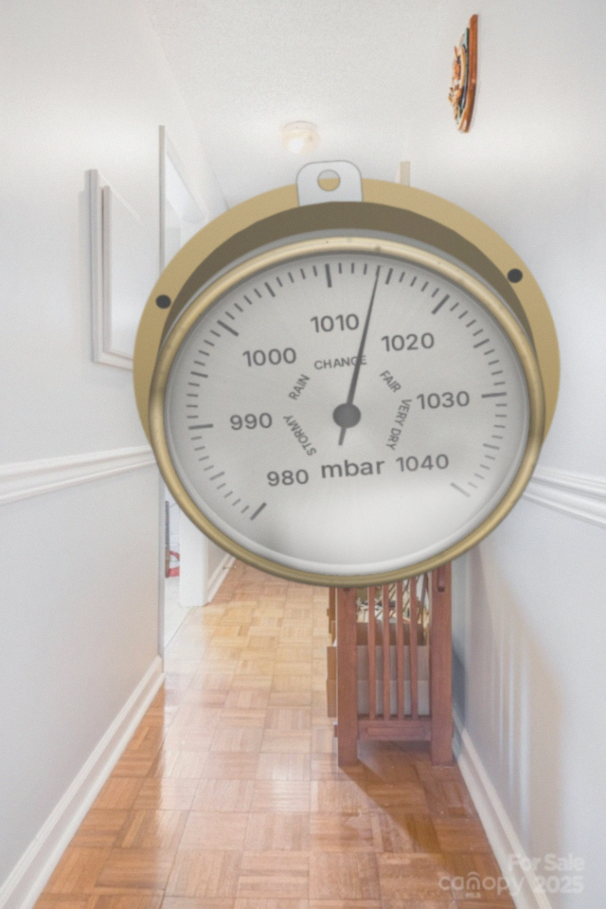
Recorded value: {"value": 1014, "unit": "mbar"}
